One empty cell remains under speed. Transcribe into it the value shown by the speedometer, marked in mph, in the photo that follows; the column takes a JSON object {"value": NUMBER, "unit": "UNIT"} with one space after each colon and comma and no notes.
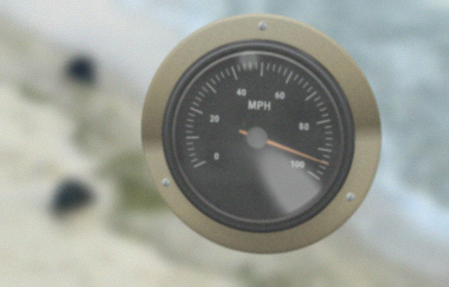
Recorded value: {"value": 94, "unit": "mph"}
